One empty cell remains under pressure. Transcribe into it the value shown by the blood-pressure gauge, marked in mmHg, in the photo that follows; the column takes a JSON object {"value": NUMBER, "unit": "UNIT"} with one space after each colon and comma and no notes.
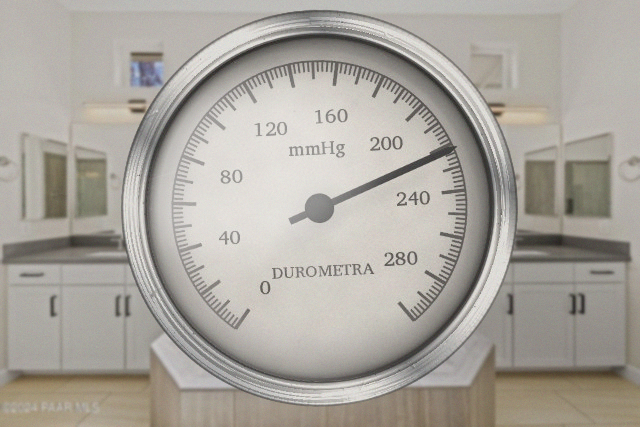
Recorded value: {"value": 222, "unit": "mmHg"}
